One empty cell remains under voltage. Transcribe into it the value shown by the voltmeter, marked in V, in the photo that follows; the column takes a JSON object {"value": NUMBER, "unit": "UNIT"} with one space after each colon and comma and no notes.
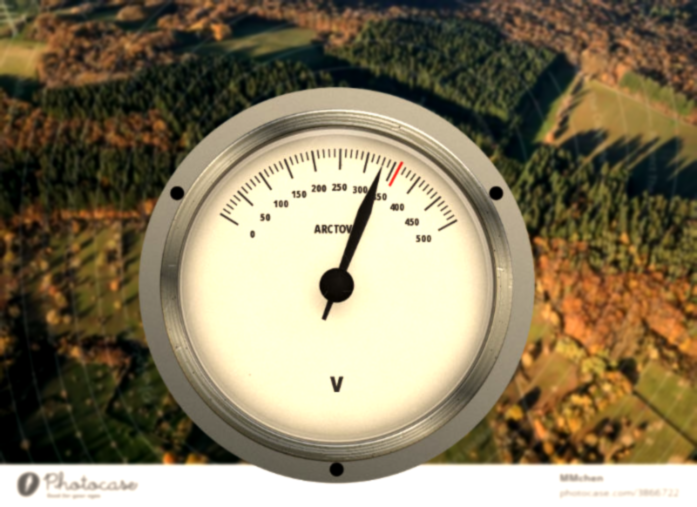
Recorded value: {"value": 330, "unit": "V"}
